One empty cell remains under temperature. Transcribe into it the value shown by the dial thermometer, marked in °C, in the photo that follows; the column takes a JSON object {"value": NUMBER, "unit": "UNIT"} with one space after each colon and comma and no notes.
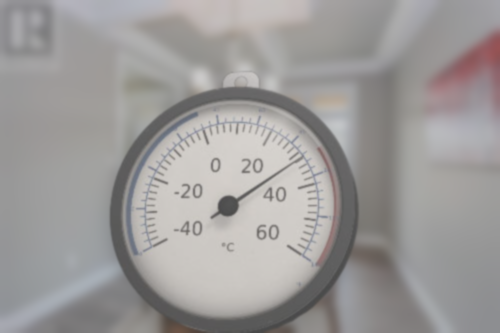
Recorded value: {"value": 32, "unit": "°C"}
